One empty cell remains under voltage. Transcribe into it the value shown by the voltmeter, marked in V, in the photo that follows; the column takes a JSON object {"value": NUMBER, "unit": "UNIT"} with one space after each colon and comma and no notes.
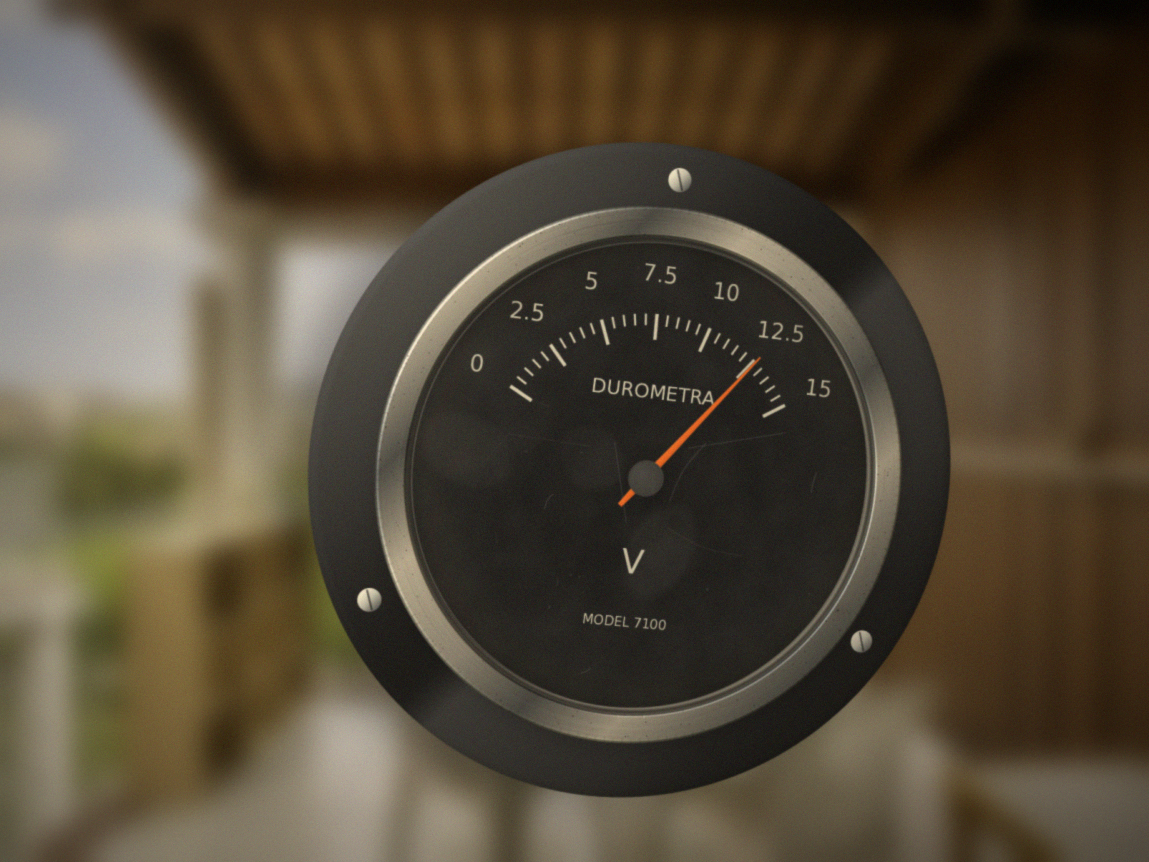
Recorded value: {"value": 12.5, "unit": "V"}
